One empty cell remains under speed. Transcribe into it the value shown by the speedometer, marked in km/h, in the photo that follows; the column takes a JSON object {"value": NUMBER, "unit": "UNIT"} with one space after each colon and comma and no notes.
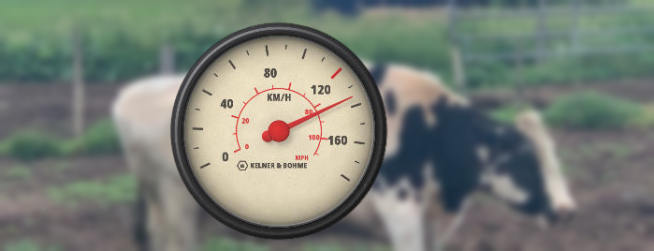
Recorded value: {"value": 135, "unit": "km/h"}
